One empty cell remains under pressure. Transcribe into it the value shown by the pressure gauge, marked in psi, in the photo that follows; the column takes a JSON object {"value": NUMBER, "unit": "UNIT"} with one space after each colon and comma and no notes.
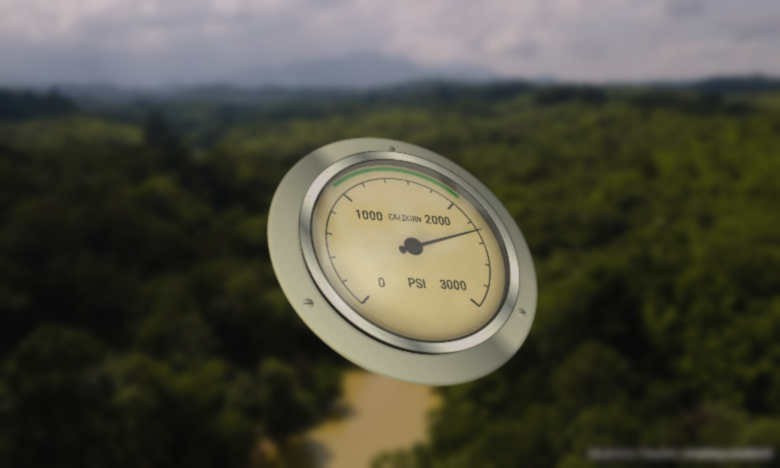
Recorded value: {"value": 2300, "unit": "psi"}
